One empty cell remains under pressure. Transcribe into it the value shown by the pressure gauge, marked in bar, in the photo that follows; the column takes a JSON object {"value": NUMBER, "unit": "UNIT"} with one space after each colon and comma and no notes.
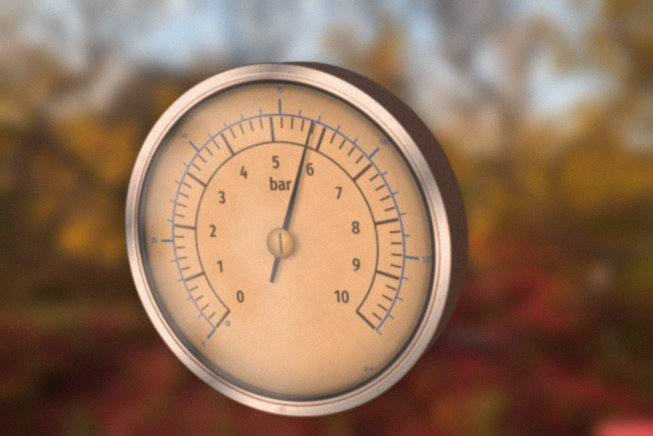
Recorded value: {"value": 5.8, "unit": "bar"}
